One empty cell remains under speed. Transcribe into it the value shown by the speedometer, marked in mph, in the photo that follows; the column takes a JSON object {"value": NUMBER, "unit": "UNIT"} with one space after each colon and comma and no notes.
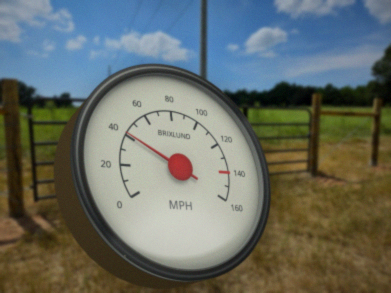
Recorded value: {"value": 40, "unit": "mph"}
